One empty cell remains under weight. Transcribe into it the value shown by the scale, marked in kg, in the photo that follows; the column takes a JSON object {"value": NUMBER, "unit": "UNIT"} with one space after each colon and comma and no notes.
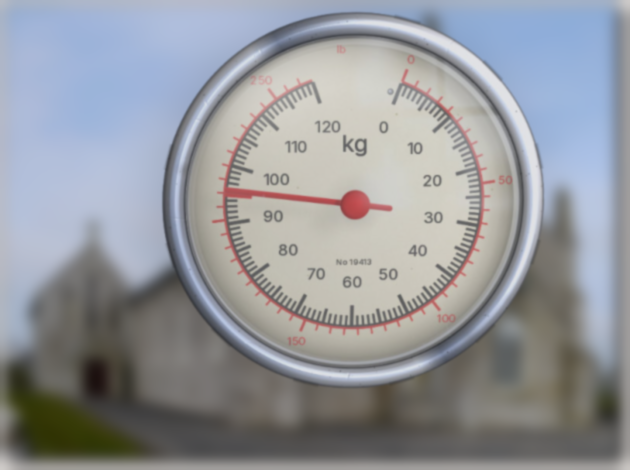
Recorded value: {"value": 96, "unit": "kg"}
